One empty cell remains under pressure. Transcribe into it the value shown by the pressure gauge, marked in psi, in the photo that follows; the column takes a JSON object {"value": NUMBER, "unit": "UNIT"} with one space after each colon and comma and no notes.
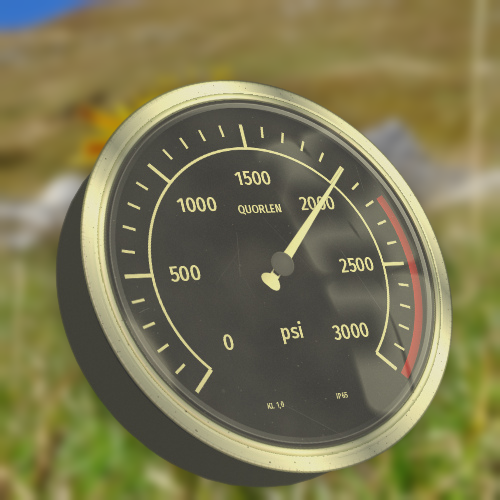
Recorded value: {"value": 2000, "unit": "psi"}
